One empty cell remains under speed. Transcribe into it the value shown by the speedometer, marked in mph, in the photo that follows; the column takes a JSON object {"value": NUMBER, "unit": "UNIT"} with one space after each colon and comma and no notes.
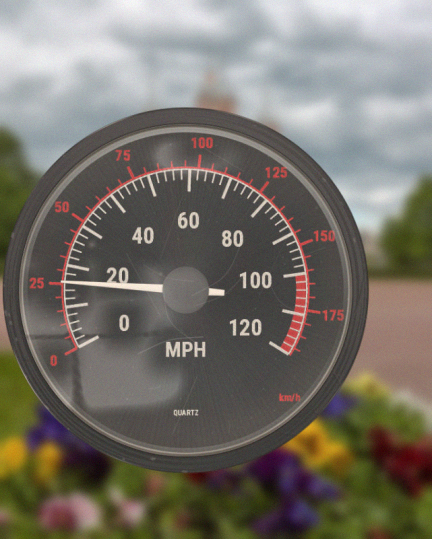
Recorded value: {"value": 16, "unit": "mph"}
